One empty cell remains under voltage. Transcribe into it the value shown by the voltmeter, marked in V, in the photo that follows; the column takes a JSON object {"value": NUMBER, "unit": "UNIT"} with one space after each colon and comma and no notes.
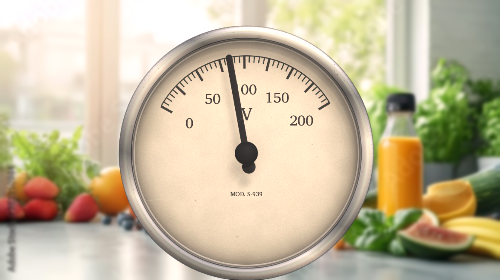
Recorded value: {"value": 85, "unit": "V"}
